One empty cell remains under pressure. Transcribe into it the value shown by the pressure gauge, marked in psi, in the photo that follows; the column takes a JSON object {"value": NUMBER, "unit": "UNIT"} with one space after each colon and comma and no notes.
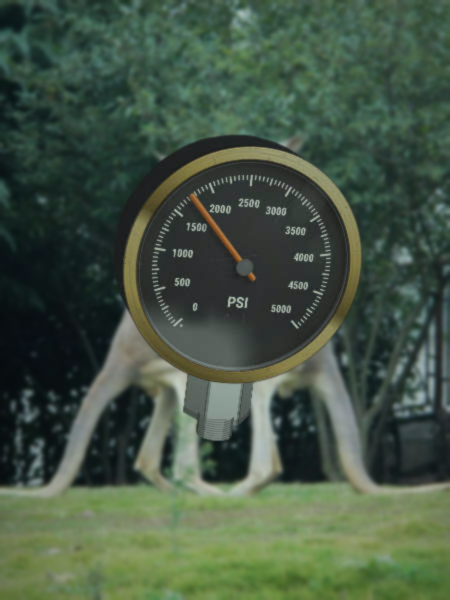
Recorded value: {"value": 1750, "unit": "psi"}
